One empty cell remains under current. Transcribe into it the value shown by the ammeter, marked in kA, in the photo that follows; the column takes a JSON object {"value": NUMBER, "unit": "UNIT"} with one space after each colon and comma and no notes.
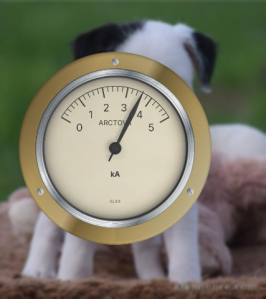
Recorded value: {"value": 3.6, "unit": "kA"}
